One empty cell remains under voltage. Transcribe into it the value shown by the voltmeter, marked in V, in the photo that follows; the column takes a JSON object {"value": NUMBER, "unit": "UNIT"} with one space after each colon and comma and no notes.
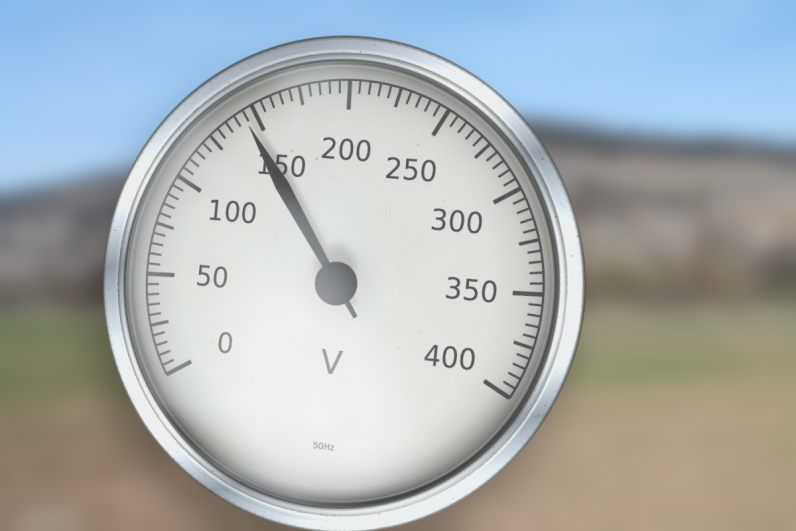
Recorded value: {"value": 145, "unit": "V"}
